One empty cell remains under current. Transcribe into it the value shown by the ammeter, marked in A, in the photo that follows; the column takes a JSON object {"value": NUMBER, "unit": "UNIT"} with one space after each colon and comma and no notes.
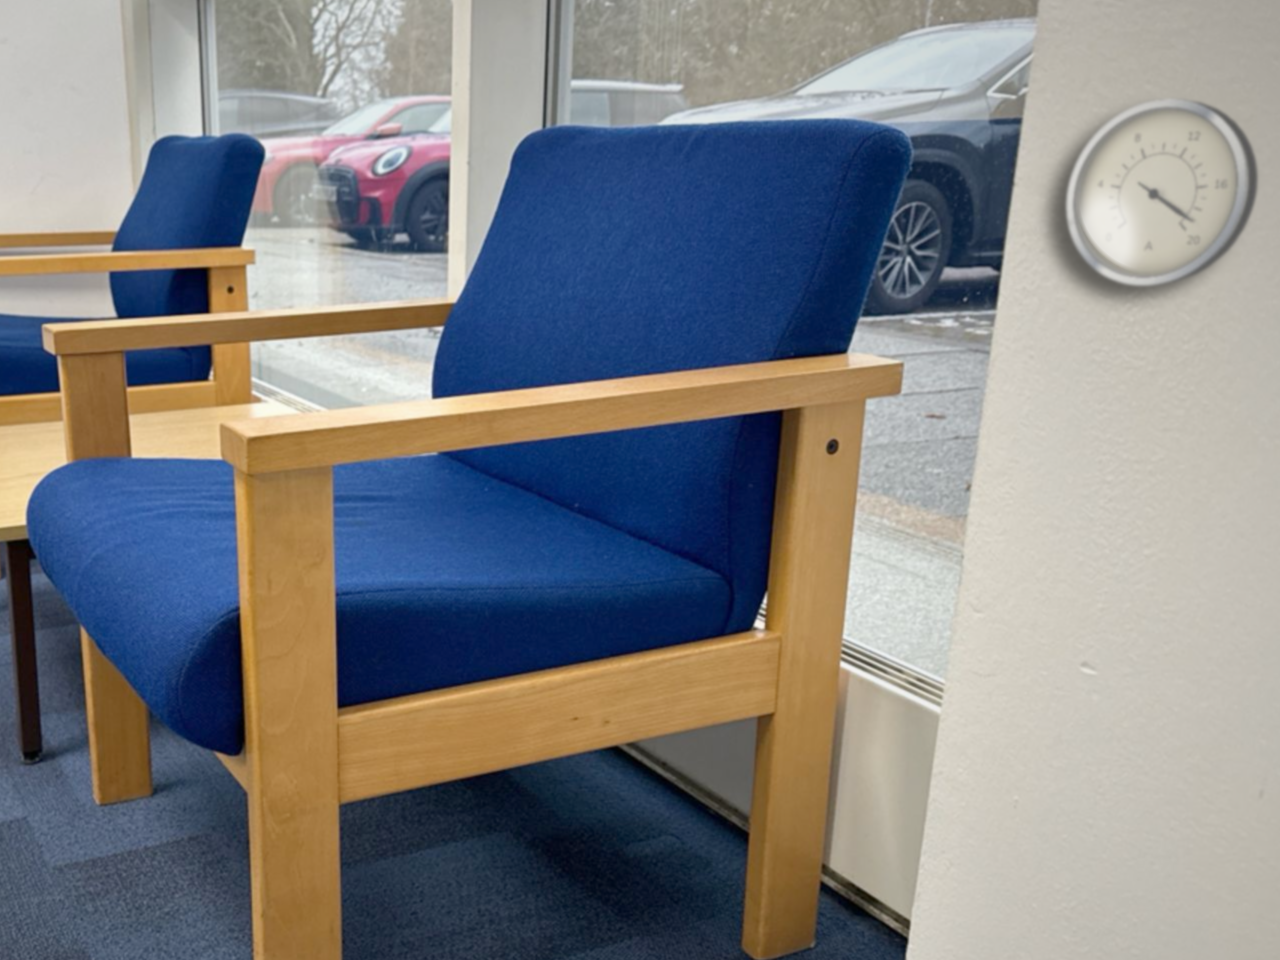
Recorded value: {"value": 19, "unit": "A"}
